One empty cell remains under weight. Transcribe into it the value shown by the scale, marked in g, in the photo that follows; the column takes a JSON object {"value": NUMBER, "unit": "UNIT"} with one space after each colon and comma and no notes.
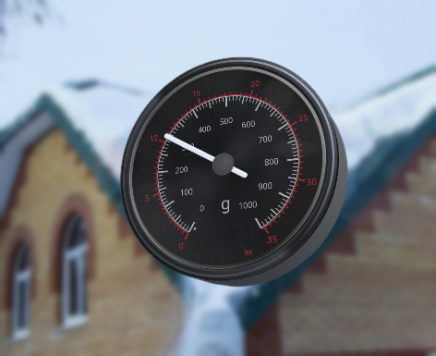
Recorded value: {"value": 300, "unit": "g"}
